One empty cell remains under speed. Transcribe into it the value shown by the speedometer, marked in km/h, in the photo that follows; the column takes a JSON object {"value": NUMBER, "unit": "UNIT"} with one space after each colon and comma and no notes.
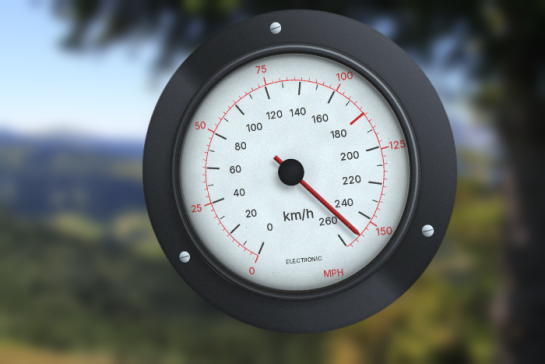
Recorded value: {"value": 250, "unit": "km/h"}
